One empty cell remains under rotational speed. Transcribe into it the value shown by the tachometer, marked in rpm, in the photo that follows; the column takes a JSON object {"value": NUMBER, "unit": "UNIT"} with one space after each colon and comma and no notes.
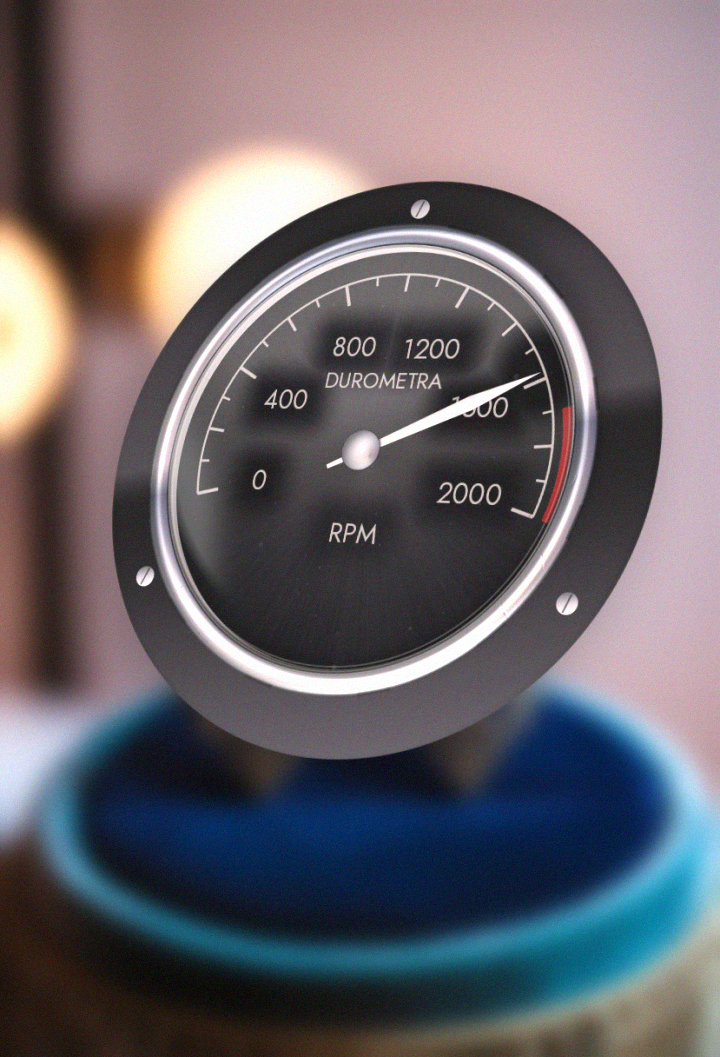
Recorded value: {"value": 1600, "unit": "rpm"}
